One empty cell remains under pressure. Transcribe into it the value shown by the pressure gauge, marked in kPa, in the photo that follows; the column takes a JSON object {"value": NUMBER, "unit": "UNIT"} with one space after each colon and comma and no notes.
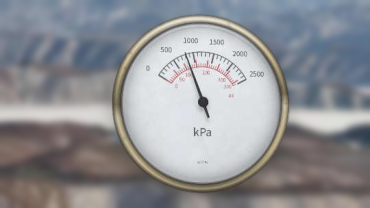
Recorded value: {"value": 800, "unit": "kPa"}
